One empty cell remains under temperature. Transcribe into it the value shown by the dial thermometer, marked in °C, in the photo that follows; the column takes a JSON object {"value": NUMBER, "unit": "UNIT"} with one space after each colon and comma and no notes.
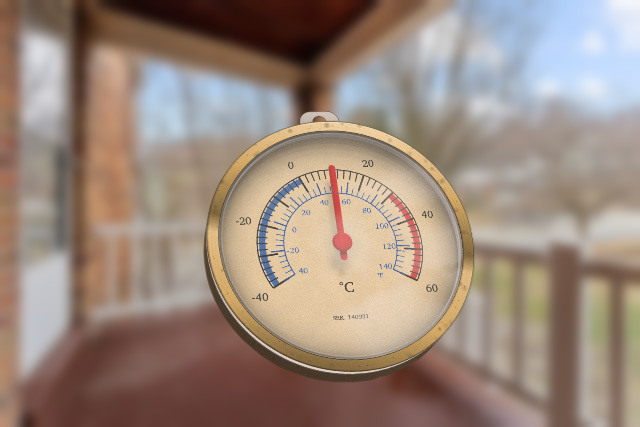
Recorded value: {"value": 10, "unit": "°C"}
